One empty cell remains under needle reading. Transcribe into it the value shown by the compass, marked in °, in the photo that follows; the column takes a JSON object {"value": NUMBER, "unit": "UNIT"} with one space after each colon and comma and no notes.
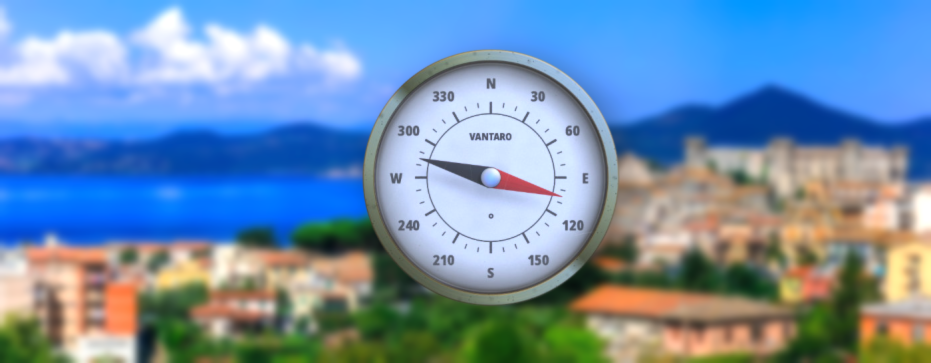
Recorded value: {"value": 105, "unit": "°"}
